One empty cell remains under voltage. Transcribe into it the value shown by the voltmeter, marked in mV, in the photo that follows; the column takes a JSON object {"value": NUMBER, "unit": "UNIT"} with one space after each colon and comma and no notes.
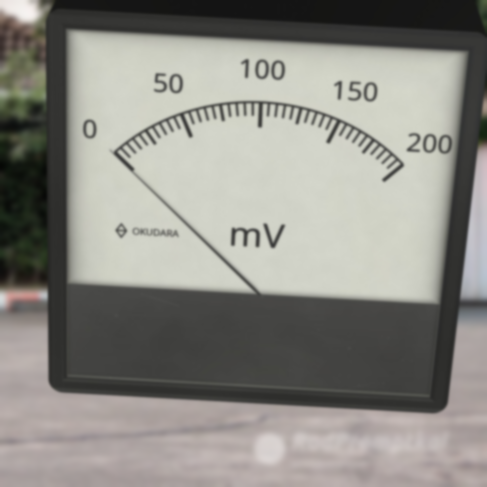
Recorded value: {"value": 0, "unit": "mV"}
